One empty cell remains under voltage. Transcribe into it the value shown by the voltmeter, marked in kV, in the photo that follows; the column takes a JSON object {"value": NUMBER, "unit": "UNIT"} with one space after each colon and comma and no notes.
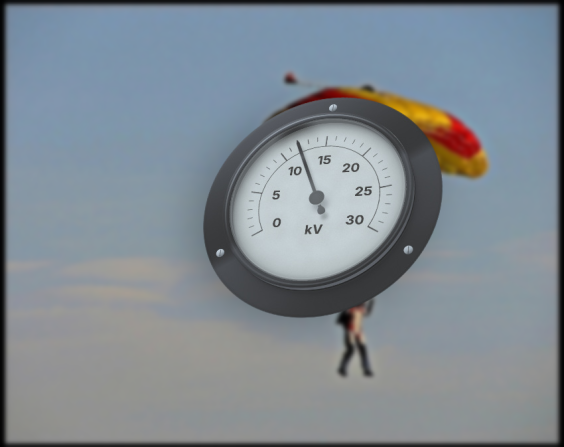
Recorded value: {"value": 12, "unit": "kV"}
